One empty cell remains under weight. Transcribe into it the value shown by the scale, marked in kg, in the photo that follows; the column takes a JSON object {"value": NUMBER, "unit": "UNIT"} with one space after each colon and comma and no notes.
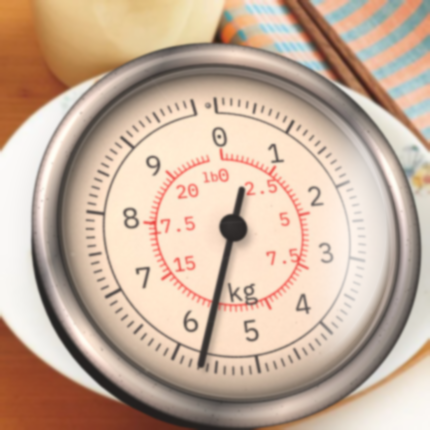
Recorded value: {"value": 5.7, "unit": "kg"}
